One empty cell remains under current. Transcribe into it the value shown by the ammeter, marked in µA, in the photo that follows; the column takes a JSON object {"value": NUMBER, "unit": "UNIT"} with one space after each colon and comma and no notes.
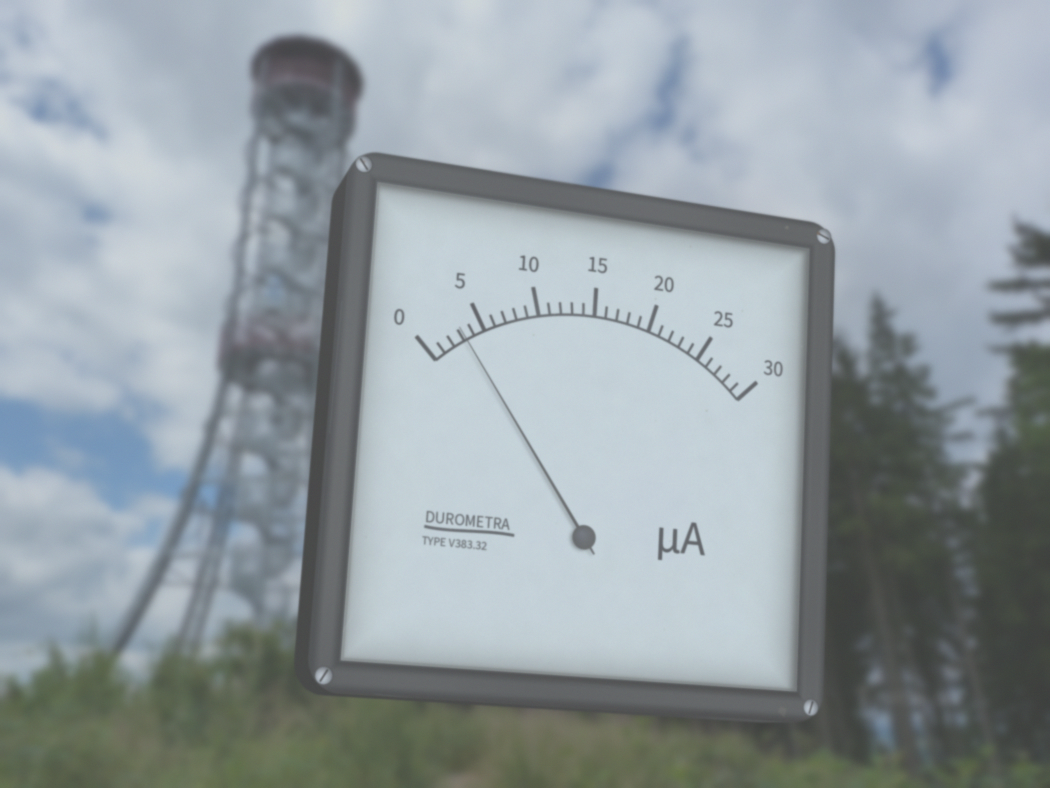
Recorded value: {"value": 3, "unit": "µA"}
